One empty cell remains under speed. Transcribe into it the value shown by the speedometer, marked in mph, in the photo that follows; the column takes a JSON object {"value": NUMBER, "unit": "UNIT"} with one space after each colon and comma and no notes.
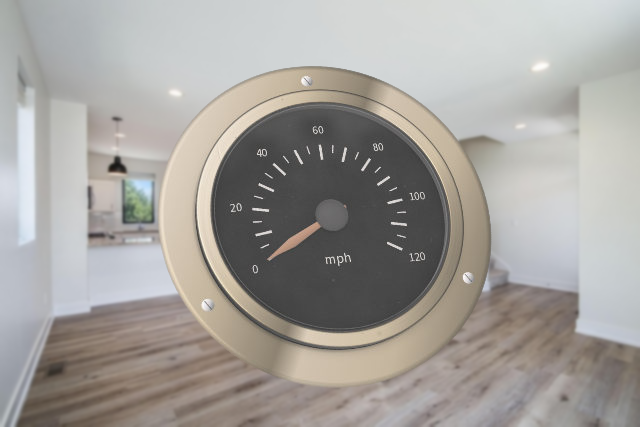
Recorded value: {"value": 0, "unit": "mph"}
